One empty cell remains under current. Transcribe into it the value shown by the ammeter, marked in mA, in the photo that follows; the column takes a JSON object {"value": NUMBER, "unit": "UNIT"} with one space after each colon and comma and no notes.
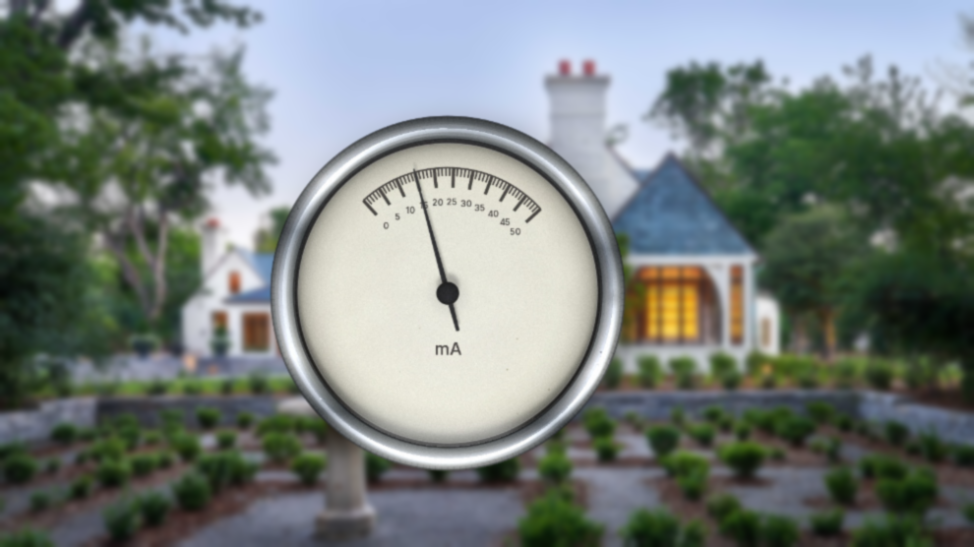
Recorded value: {"value": 15, "unit": "mA"}
